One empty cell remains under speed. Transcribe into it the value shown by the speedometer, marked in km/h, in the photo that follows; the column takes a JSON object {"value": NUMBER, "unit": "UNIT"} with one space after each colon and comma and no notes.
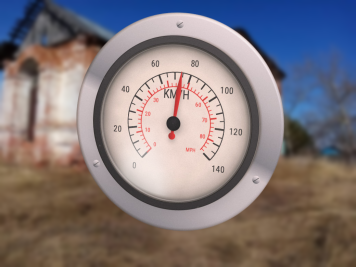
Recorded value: {"value": 75, "unit": "km/h"}
